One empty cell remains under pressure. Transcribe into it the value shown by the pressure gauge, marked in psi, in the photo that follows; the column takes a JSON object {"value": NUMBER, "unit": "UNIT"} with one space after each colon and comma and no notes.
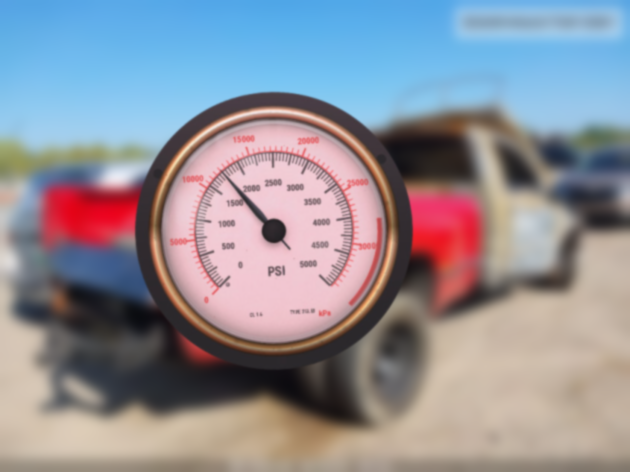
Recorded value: {"value": 1750, "unit": "psi"}
